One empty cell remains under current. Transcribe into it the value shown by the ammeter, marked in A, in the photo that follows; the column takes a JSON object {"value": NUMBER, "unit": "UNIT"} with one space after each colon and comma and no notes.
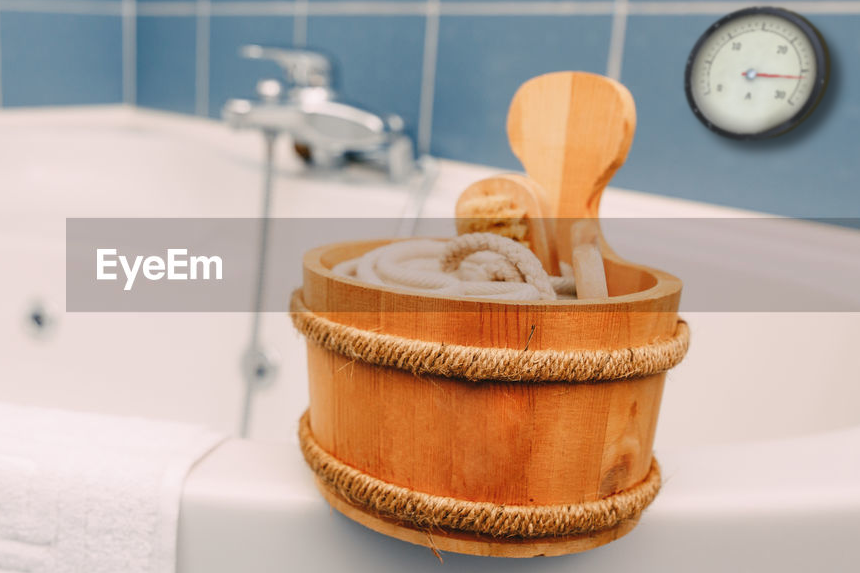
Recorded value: {"value": 26, "unit": "A"}
